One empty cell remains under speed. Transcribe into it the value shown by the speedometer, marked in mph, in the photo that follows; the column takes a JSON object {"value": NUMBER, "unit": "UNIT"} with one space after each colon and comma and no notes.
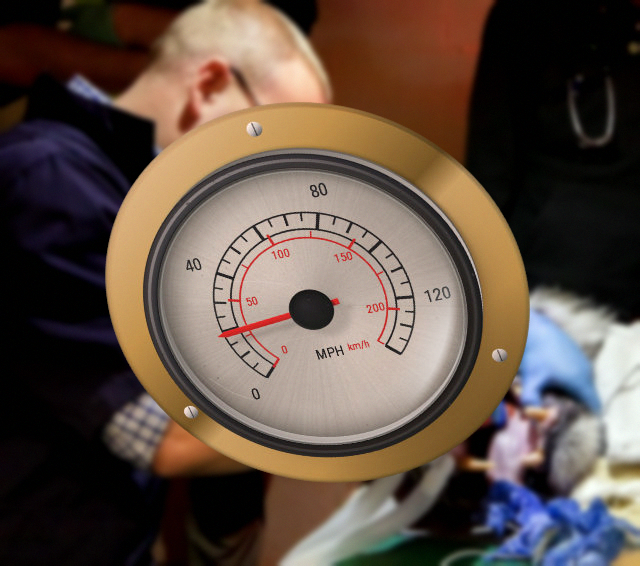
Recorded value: {"value": 20, "unit": "mph"}
